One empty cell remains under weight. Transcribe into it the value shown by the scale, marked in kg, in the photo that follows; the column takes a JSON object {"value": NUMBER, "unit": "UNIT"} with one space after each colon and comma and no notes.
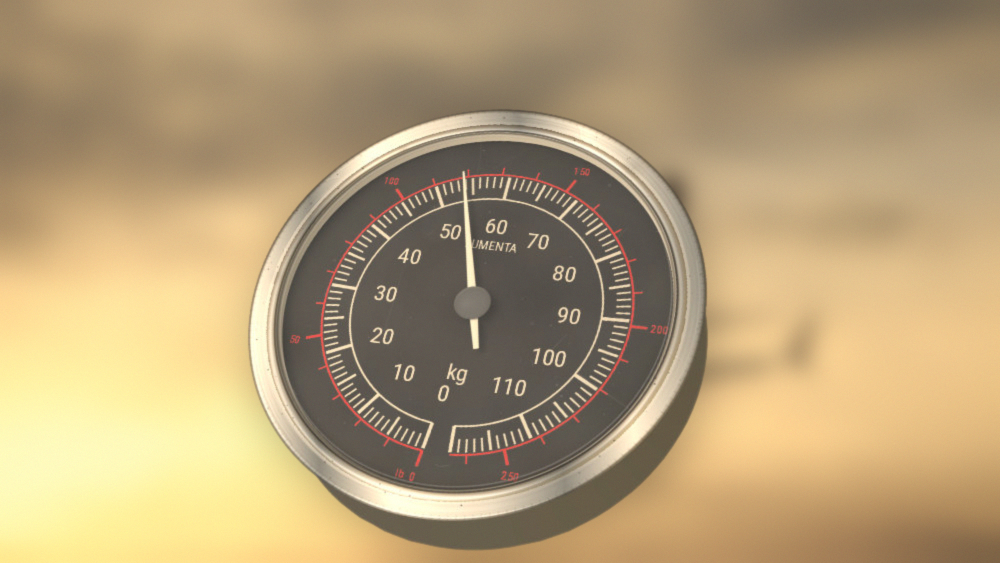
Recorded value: {"value": 54, "unit": "kg"}
